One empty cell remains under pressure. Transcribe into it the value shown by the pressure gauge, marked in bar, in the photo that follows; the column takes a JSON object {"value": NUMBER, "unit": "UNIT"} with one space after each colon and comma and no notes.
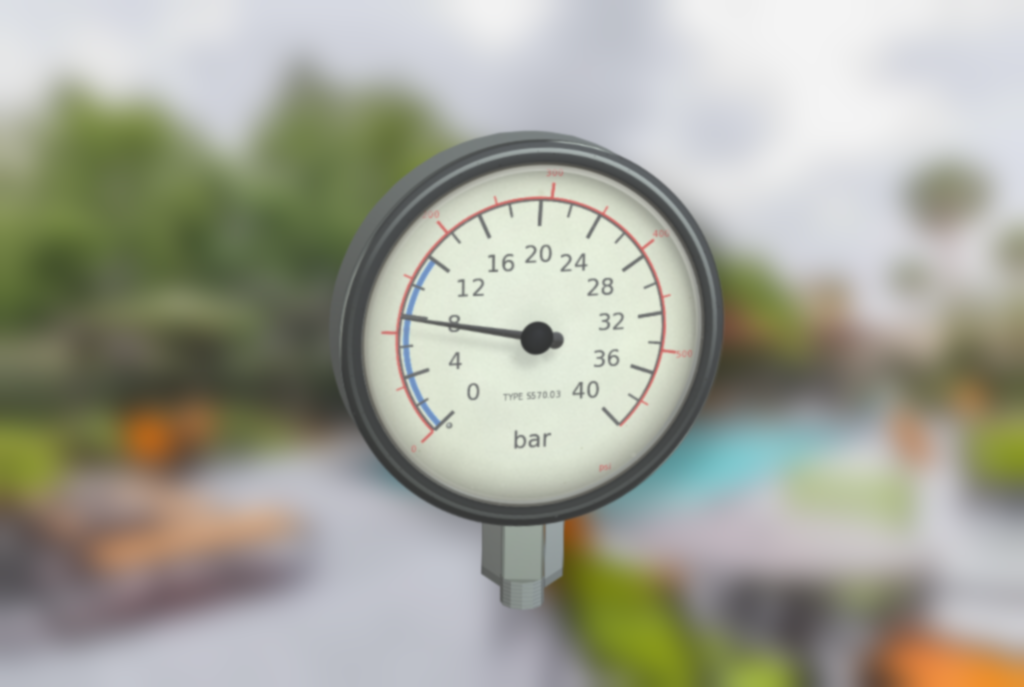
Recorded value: {"value": 8, "unit": "bar"}
